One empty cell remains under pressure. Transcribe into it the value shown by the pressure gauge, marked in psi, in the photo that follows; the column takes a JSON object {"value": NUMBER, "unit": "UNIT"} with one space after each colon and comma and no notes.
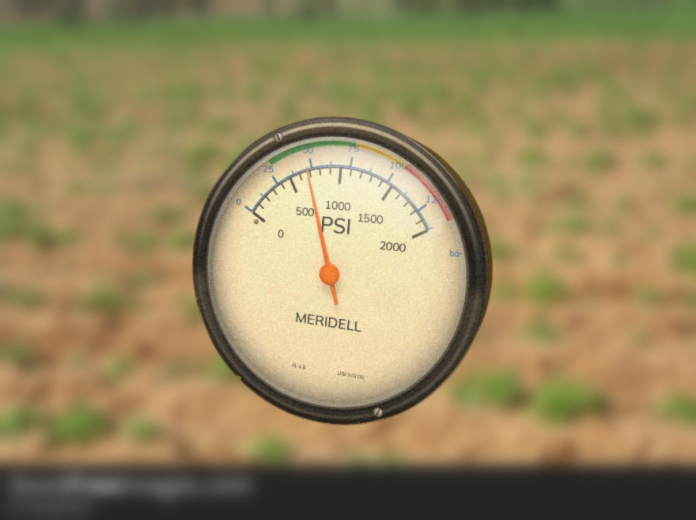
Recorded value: {"value": 700, "unit": "psi"}
